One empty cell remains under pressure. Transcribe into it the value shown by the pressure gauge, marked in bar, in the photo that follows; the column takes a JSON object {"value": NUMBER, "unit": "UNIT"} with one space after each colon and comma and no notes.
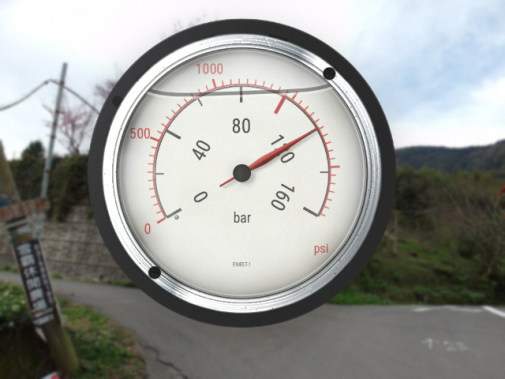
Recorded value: {"value": 120, "unit": "bar"}
